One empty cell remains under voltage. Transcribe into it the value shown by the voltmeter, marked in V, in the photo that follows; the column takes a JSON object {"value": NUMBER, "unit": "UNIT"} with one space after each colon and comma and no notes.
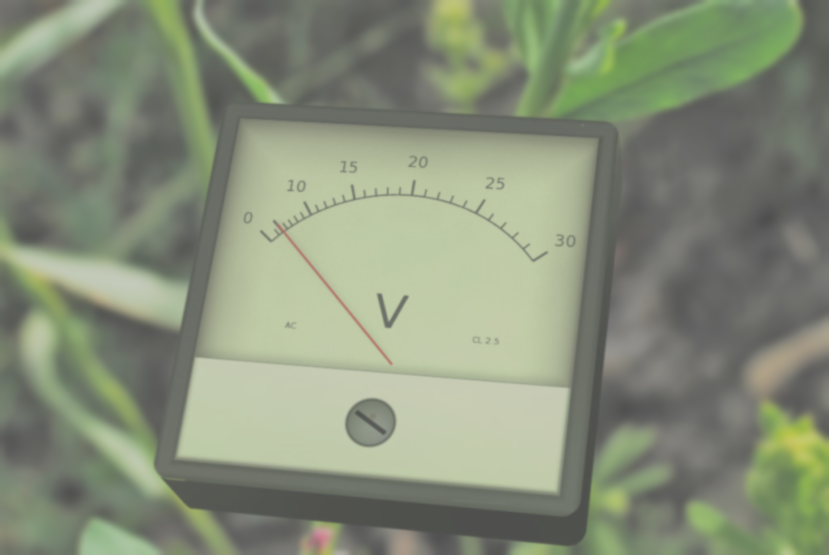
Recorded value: {"value": 5, "unit": "V"}
